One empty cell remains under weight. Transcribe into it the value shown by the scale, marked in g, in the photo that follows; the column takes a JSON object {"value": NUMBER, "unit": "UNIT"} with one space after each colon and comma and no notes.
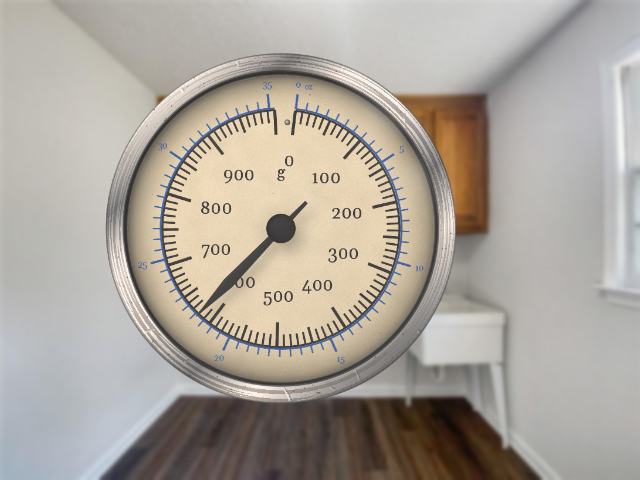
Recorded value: {"value": 620, "unit": "g"}
